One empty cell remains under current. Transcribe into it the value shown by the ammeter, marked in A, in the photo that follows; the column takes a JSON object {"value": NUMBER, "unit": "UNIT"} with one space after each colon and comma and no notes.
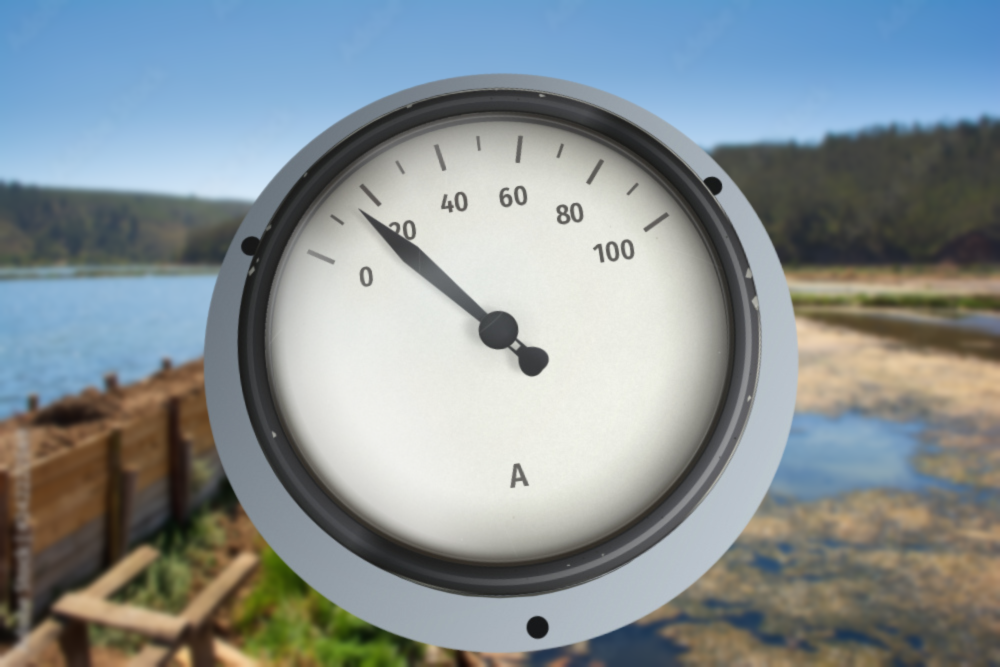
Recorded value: {"value": 15, "unit": "A"}
